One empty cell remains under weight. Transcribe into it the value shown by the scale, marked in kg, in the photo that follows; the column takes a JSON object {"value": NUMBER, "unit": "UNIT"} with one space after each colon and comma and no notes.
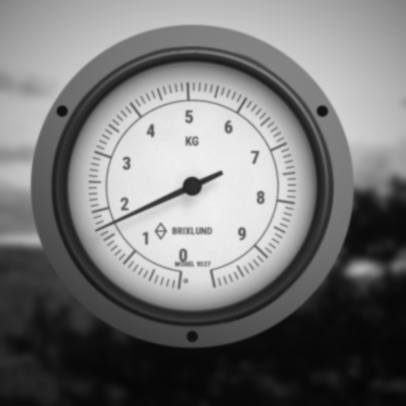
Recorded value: {"value": 1.7, "unit": "kg"}
